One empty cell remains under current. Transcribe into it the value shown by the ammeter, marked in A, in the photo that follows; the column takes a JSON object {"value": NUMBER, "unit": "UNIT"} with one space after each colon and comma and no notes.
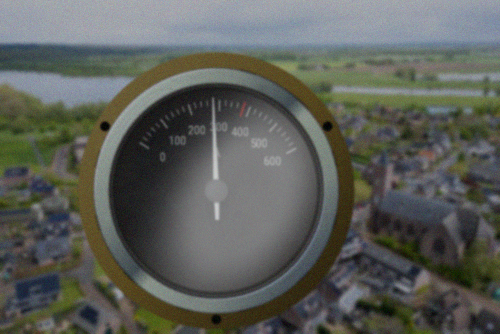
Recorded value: {"value": 280, "unit": "A"}
